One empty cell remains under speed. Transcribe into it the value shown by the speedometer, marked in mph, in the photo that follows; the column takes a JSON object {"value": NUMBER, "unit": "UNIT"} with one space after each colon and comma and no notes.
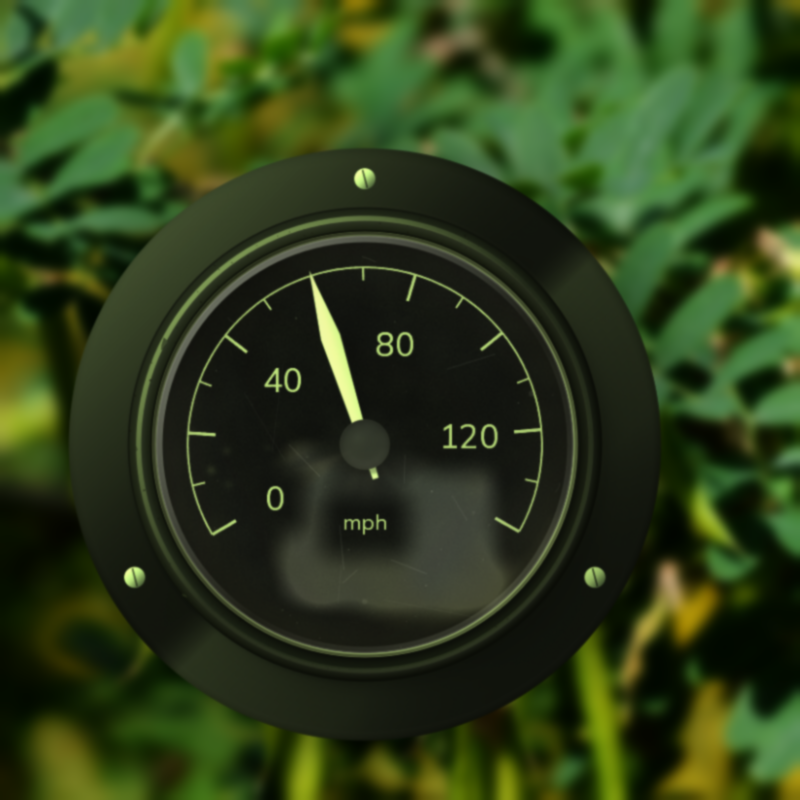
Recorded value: {"value": 60, "unit": "mph"}
